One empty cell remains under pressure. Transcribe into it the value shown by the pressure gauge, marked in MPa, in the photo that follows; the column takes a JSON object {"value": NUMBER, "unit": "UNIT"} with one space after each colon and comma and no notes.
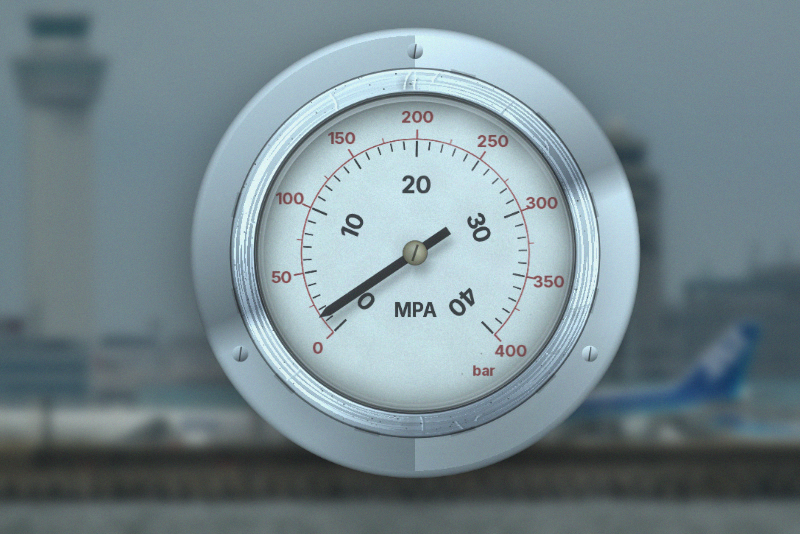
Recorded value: {"value": 1.5, "unit": "MPa"}
